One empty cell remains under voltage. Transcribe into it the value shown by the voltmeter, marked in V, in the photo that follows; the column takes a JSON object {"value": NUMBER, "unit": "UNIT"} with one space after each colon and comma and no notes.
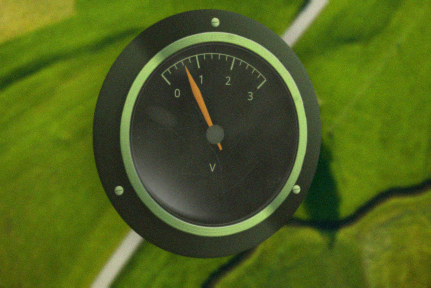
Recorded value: {"value": 0.6, "unit": "V"}
